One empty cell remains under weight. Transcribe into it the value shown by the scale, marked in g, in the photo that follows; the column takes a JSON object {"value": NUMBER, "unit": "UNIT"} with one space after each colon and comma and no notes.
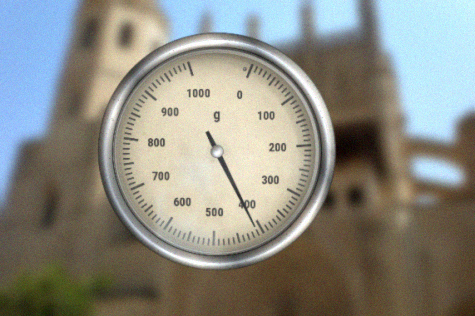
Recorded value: {"value": 410, "unit": "g"}
